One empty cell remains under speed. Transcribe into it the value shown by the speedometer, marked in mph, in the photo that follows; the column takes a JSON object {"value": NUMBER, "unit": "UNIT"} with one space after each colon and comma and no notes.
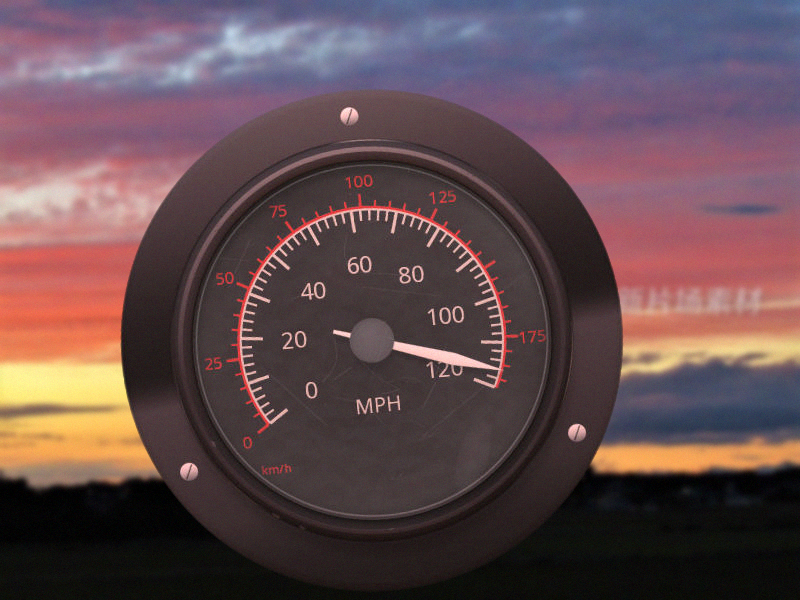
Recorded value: {"value": 116, "unit": "mph"}
